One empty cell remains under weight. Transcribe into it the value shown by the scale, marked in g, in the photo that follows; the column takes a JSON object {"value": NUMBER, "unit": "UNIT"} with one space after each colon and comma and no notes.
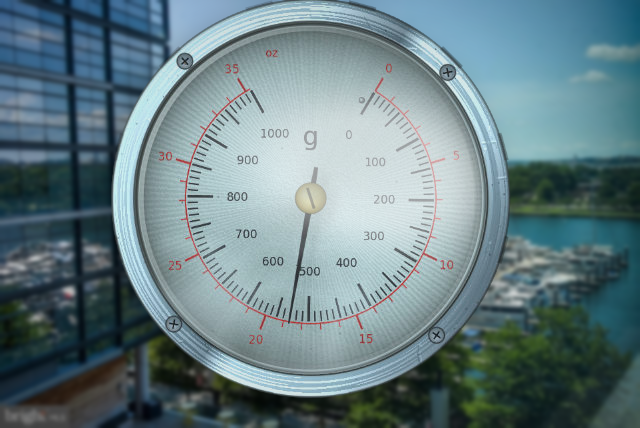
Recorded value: {"value": 530, "unit": "g"}
